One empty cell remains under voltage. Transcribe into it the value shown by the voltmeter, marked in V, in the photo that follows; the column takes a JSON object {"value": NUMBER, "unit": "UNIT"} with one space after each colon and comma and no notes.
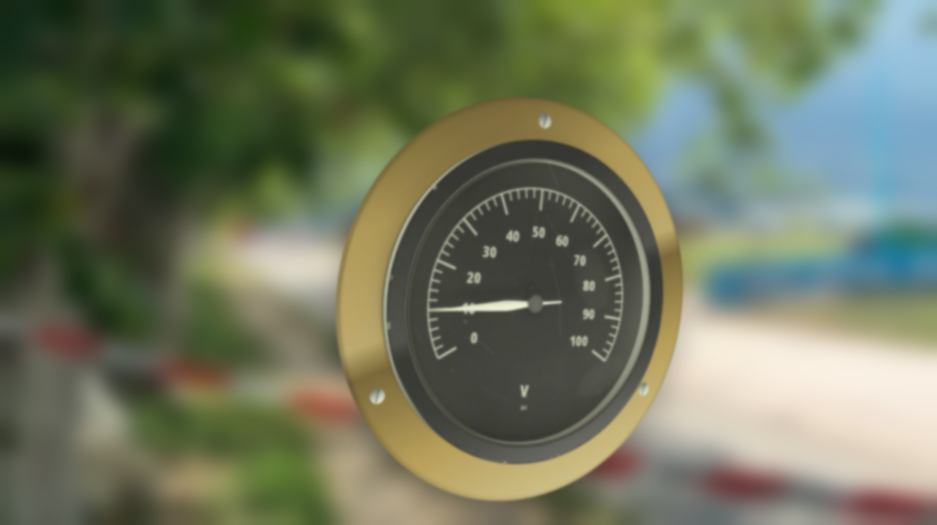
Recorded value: {"value": 10, "unit": "V"}
